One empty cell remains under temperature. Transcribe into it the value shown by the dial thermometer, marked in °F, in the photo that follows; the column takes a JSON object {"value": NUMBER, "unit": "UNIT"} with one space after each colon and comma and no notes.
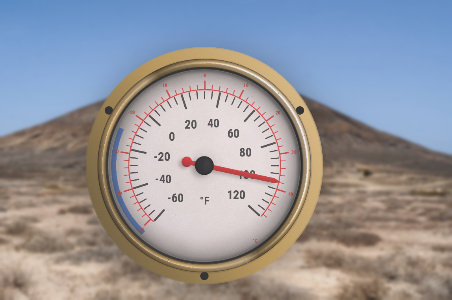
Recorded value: {"value": 100, "unit": "°F"}
